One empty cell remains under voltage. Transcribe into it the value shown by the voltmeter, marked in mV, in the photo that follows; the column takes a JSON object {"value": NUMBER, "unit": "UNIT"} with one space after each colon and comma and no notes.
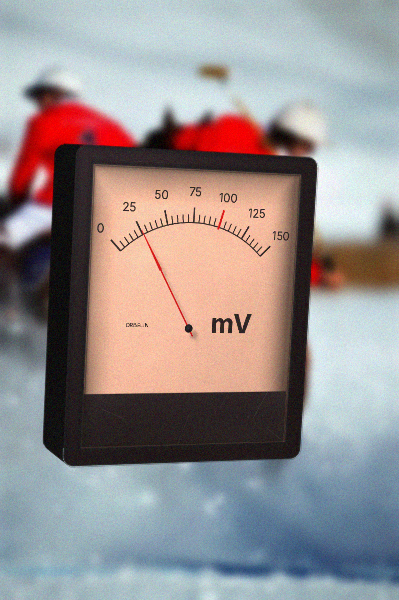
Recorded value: {"value": 25, "unit": "mV"}
